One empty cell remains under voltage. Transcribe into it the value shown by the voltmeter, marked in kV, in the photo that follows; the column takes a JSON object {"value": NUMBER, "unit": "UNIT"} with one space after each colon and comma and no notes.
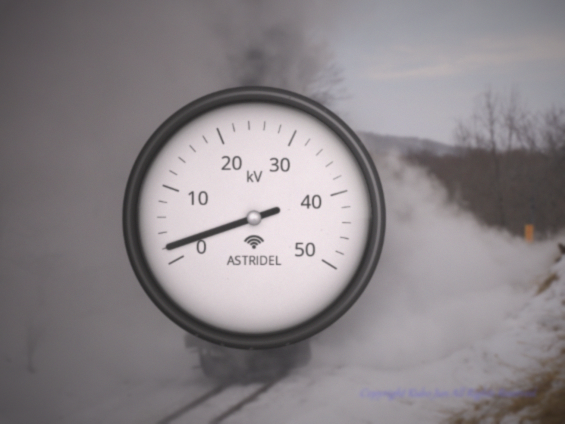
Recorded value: {"value": 2, "unit": "kV"}
